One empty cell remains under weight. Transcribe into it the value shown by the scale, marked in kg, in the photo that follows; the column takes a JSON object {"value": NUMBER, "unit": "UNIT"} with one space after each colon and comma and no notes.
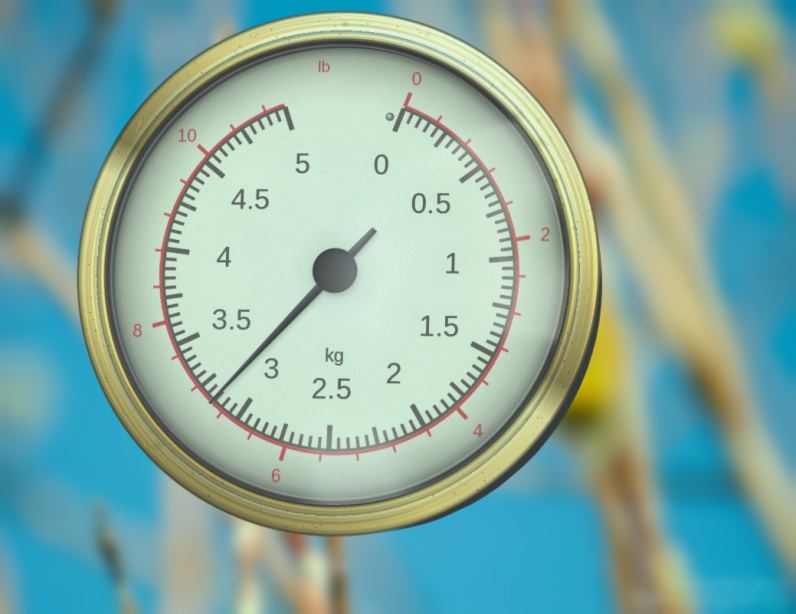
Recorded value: {"value": 3.15, "unit": "kg"}
